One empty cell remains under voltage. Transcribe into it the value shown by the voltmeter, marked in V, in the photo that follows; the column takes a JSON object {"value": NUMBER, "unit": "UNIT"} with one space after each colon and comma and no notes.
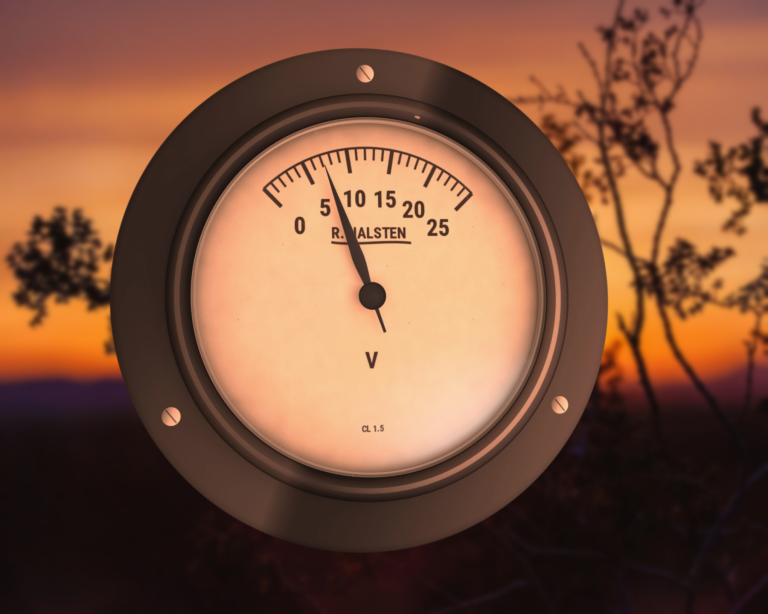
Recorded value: {"value": 7, "unit": "V"}
